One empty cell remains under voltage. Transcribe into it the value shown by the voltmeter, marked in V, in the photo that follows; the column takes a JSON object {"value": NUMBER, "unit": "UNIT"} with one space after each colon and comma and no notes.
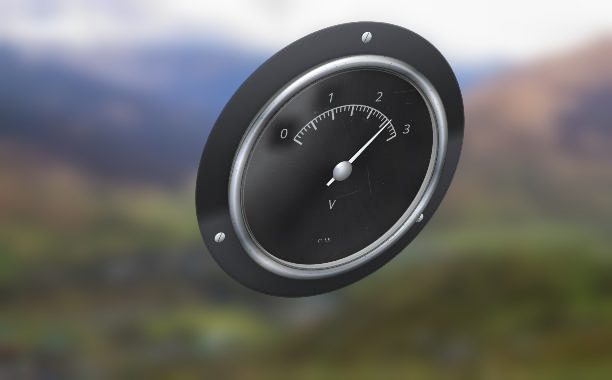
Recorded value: {"value": 2.5, "unit": "V"}
